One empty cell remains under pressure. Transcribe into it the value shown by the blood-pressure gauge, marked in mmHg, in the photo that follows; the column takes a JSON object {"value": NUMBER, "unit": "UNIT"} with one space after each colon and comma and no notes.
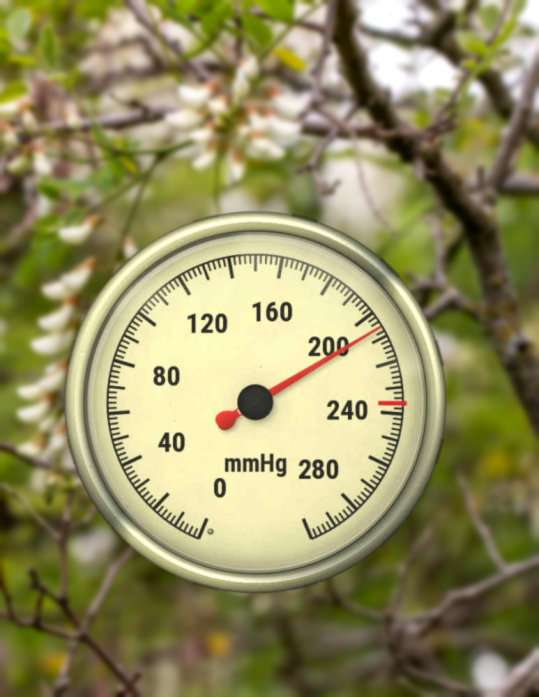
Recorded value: {"value": 206, "unit": "mmHg"}
